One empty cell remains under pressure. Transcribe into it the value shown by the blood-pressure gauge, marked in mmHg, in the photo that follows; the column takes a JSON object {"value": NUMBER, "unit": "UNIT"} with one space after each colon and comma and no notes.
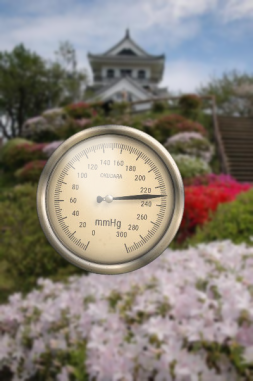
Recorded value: {"value": 230, "unit": "mmHg"}
